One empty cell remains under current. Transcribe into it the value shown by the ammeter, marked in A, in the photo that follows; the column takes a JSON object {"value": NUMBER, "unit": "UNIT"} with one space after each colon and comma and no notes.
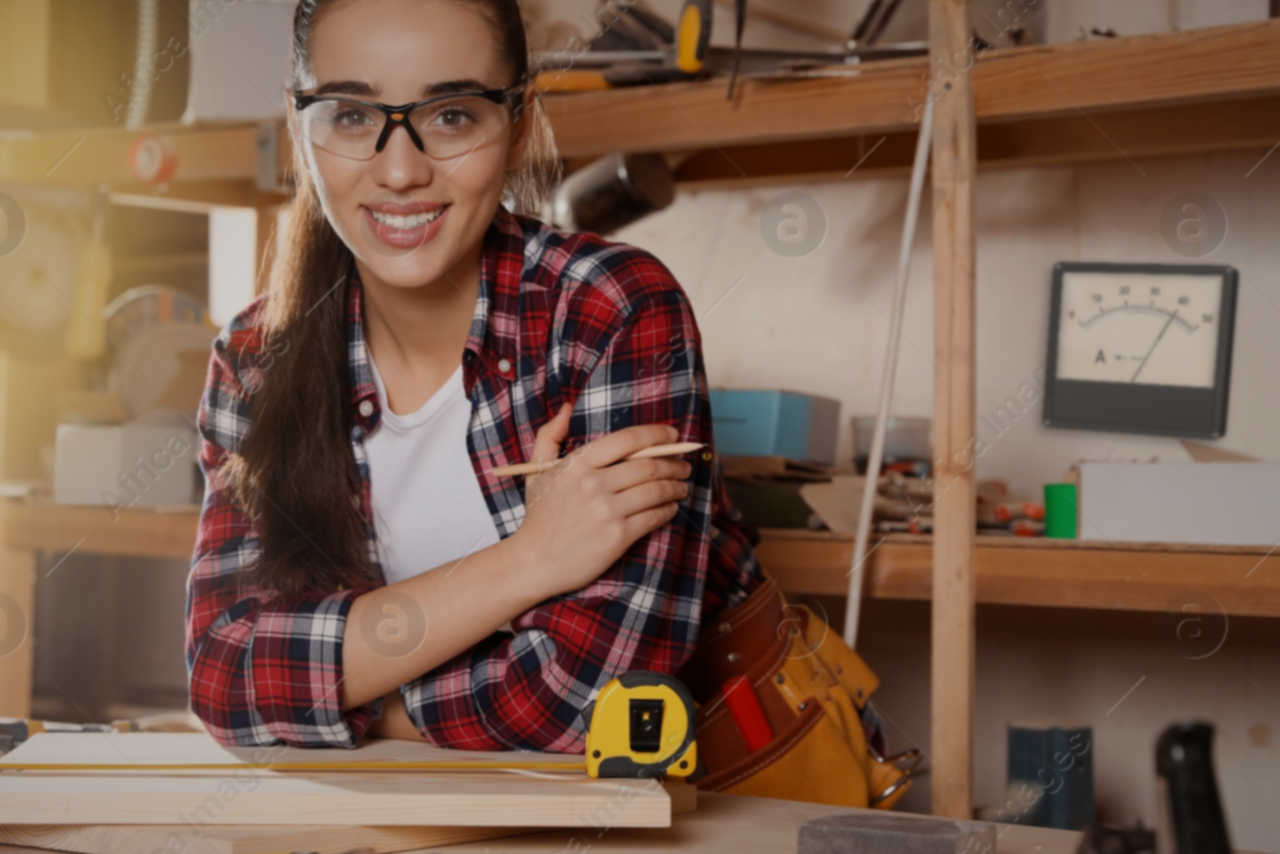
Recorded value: {"value": 40, "unit": "A"}
